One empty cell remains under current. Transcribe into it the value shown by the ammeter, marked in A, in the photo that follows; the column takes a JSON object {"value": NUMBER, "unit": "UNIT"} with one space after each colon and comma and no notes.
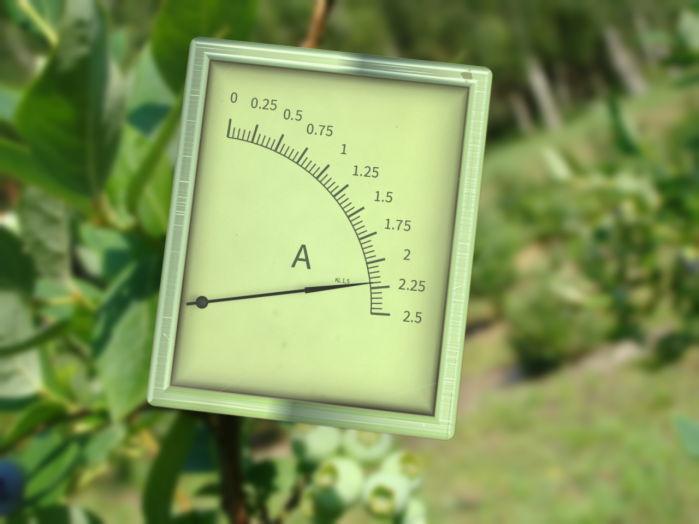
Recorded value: {"value": 2.2, "unit": "A"}
